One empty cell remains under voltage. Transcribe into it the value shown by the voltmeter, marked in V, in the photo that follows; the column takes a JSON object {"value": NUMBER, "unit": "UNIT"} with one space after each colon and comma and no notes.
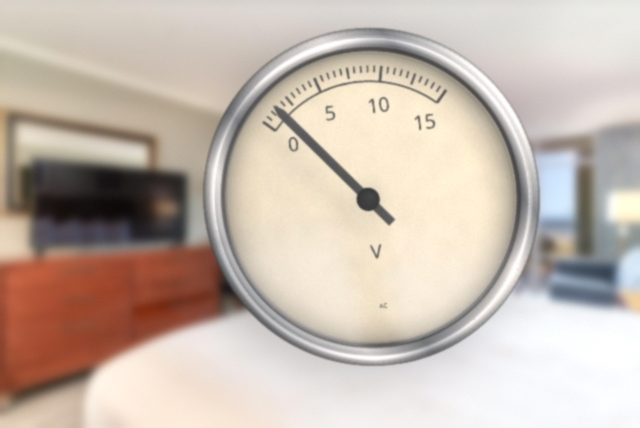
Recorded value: {"value": 1.5, "unit": "V"}
